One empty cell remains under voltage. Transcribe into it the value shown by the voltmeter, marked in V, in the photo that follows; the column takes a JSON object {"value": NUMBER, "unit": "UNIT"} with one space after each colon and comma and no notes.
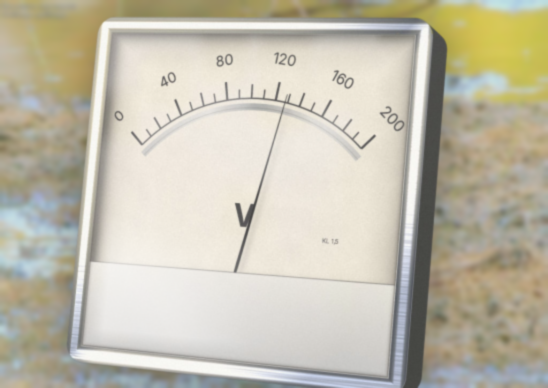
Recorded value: {"value": 130, "unit": "V"}
